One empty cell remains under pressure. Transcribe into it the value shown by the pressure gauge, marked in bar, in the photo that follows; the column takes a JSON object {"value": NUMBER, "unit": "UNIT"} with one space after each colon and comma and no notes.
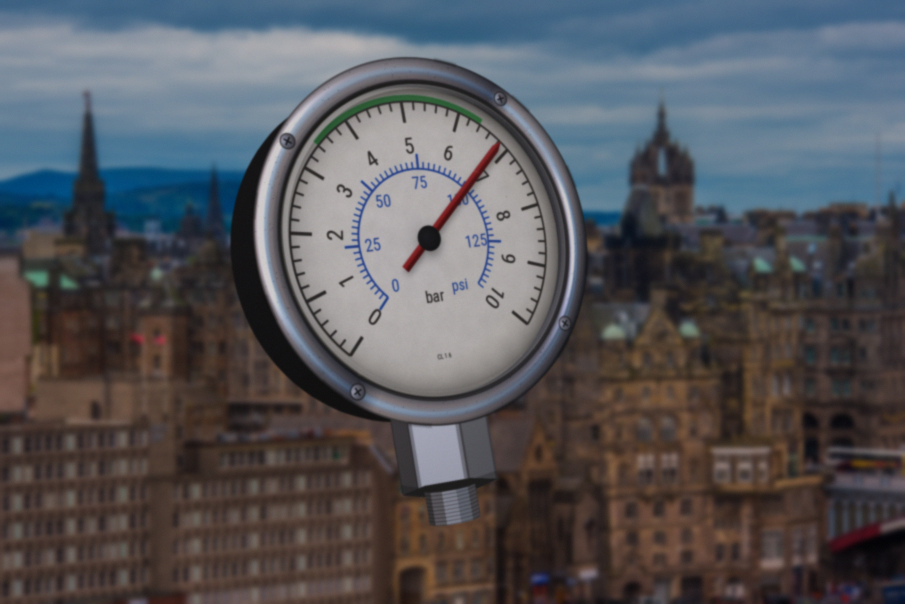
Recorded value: {"value": 6.8, "unit": "bar"}
